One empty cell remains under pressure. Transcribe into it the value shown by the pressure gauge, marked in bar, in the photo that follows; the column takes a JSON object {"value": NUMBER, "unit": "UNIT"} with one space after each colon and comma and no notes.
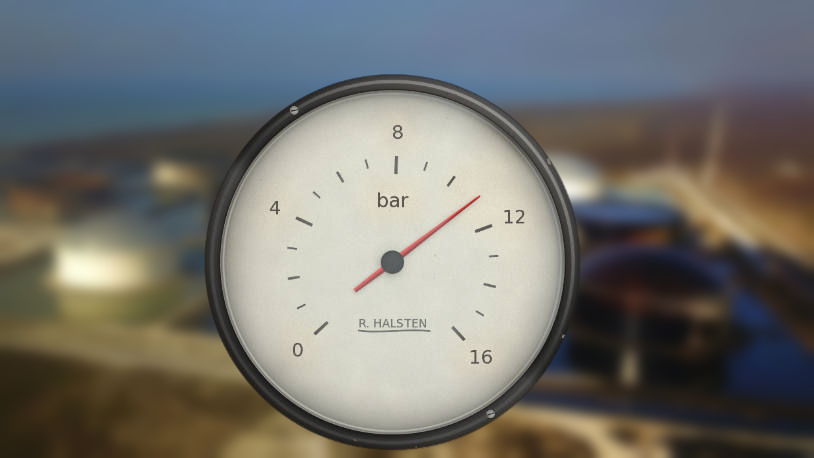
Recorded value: {"value": 11, "unit": "bar"}
